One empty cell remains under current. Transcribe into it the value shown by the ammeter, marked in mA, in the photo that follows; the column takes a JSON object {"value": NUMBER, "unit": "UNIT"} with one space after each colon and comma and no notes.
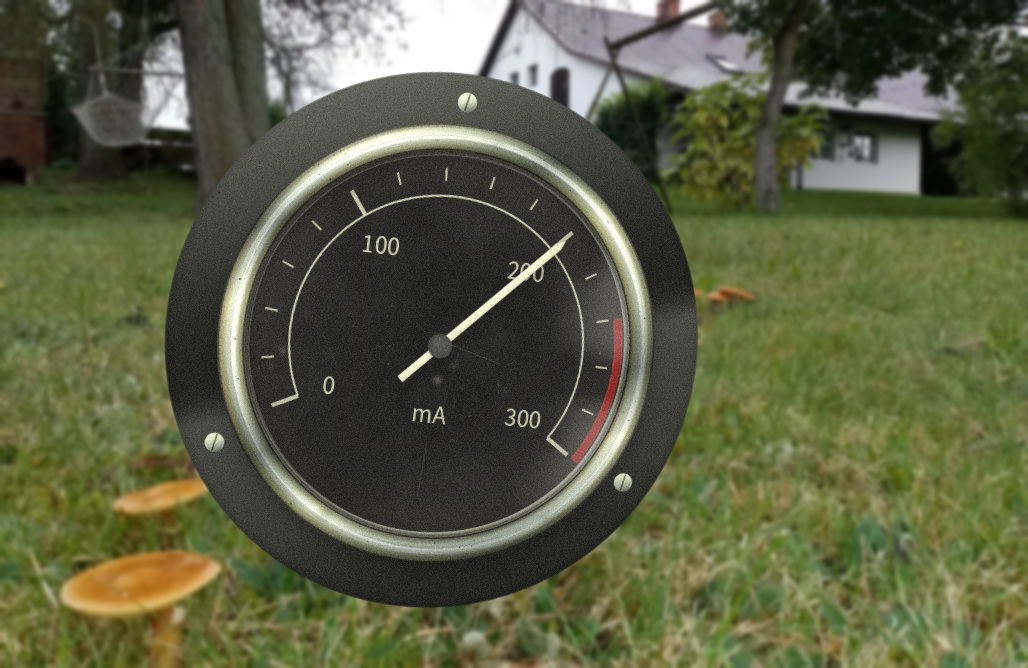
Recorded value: {"value": 200, "unit": "mA"}
